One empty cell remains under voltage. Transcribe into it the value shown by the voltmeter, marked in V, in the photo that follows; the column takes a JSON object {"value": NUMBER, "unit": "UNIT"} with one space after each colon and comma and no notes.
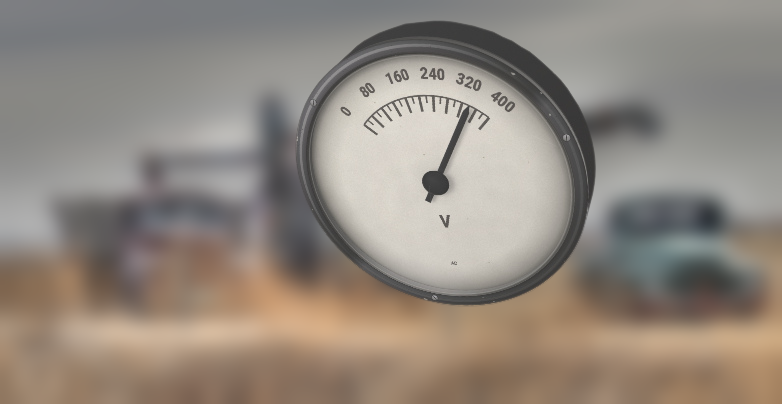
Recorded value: {"value": 340, "unit": "V"}
